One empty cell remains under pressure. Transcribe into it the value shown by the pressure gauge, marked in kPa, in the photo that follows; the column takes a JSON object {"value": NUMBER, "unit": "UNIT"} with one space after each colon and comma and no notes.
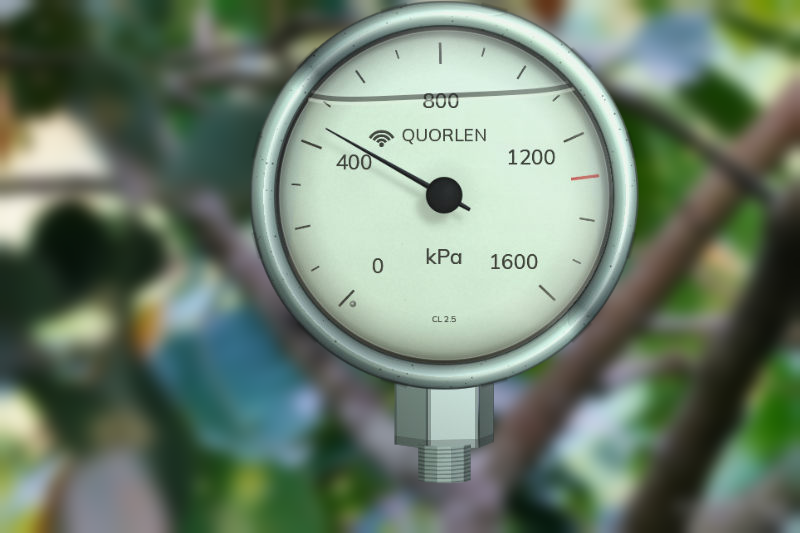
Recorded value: {"value": 450, "unit": "kPa"}
